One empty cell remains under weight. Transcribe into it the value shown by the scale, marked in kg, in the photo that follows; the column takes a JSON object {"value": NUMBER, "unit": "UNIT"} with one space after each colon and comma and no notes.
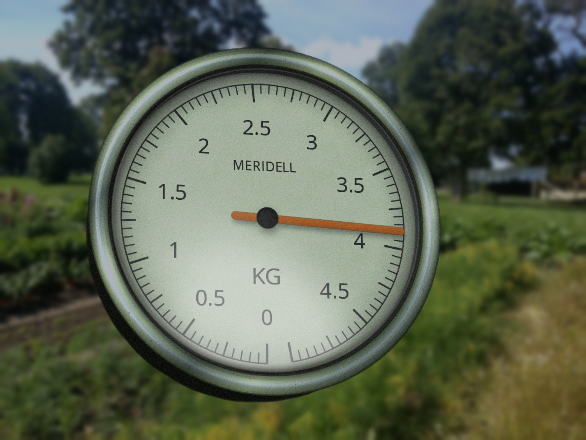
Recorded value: {"value": 3.9, "unit": "kg"}
